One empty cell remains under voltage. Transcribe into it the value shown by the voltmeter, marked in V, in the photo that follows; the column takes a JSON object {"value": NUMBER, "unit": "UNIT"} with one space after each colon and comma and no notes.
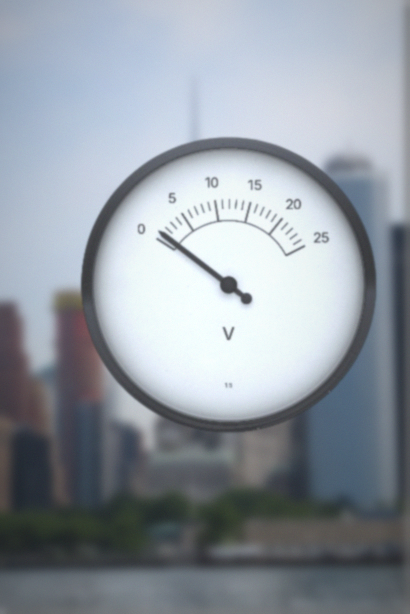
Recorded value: {"value": 1, "unit": "V"}
